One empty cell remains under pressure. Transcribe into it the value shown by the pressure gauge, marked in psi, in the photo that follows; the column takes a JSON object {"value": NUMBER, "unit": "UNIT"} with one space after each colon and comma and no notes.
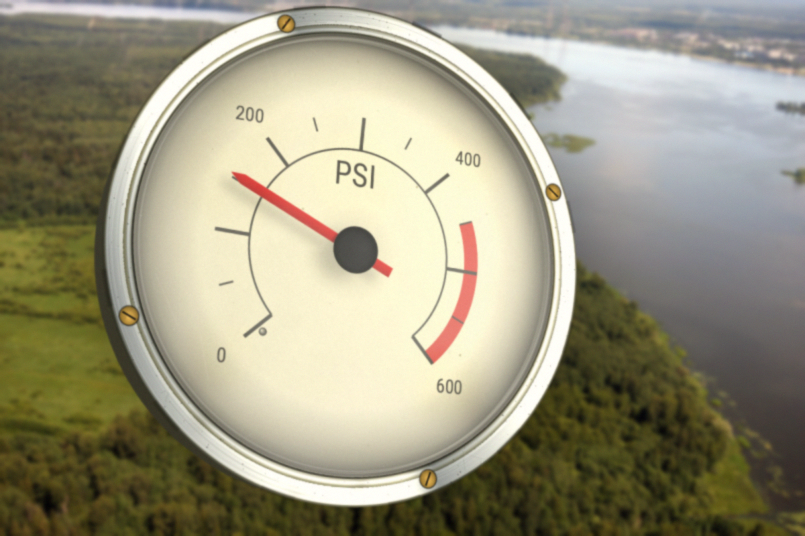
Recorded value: {"value": 150, "unit": "psi"}
